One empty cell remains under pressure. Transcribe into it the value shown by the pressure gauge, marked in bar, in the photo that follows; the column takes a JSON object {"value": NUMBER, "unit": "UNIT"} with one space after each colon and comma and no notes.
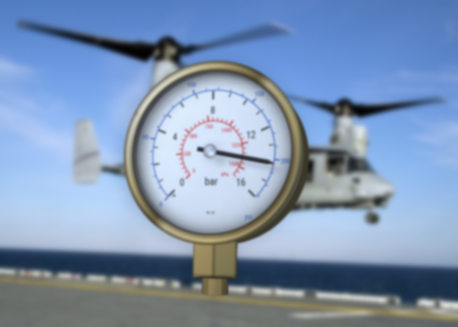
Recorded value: {"value": 14, "unit": "bar"}
